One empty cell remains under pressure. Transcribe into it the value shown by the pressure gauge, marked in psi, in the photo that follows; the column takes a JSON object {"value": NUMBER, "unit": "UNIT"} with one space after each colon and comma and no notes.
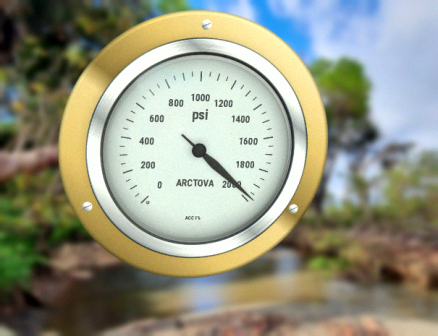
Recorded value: {"value": 1975, "unit": "psi"}
